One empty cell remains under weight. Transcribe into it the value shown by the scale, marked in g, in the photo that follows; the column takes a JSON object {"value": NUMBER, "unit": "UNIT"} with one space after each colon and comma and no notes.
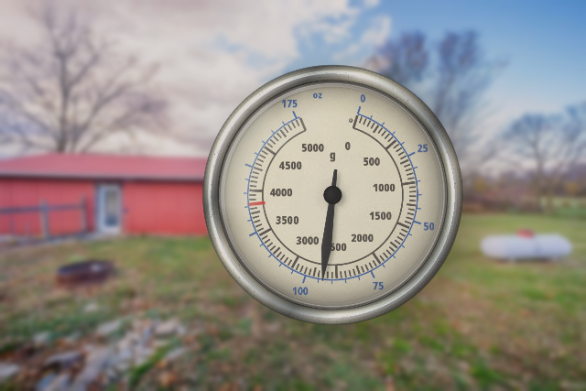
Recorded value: {"value": 2650, "unit": "g"}
